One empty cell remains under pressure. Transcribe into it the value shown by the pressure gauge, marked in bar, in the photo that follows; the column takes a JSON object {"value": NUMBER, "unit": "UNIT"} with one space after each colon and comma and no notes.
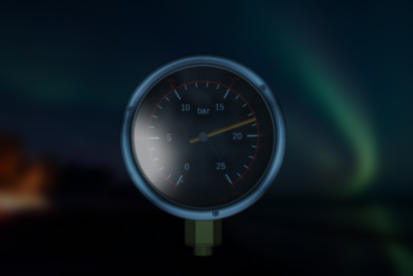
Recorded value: {"value": 18.5, "unit": "bar"}
